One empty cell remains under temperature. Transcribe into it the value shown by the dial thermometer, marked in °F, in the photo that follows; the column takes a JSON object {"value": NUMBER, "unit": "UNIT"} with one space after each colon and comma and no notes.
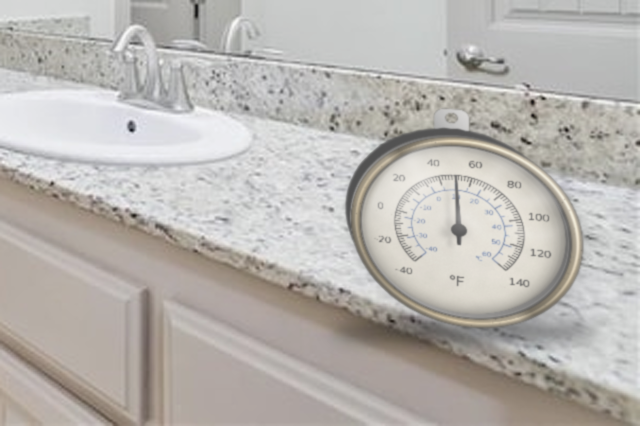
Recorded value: {"value": 50, "unit": "°F"}
